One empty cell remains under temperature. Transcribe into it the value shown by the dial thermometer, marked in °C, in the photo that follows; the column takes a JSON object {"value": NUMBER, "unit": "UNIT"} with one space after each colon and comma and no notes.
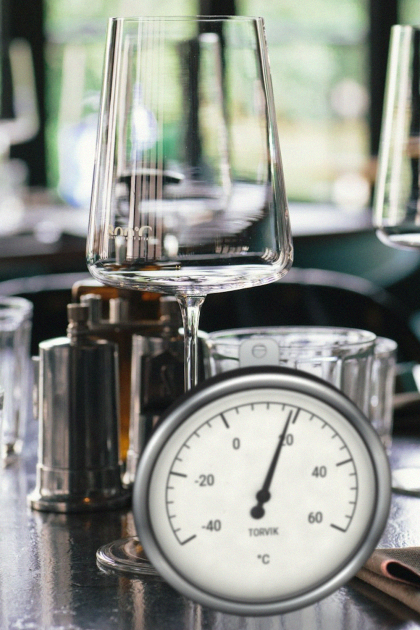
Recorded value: {"value": 18, "unit": "°C"}
